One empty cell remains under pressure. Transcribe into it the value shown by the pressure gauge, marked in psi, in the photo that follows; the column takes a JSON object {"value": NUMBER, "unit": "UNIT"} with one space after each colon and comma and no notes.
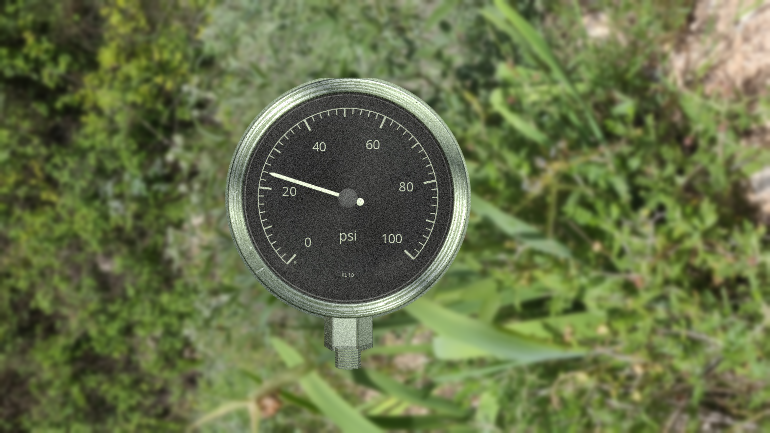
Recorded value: {"value": 24, "unit": "psi"}
